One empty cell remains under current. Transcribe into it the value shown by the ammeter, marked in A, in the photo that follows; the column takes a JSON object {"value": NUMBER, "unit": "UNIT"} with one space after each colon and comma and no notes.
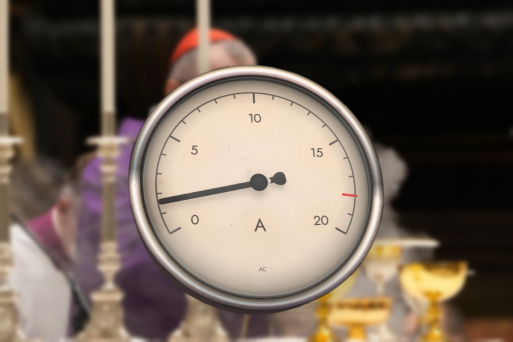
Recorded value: {"value": 1.5, "unit": "A"}
